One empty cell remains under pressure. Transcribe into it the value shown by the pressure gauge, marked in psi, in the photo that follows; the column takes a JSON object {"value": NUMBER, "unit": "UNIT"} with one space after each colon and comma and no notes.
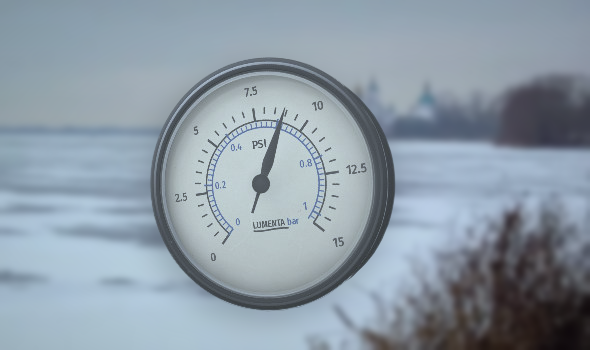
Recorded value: {"value": 9, "unit": "psi"}
